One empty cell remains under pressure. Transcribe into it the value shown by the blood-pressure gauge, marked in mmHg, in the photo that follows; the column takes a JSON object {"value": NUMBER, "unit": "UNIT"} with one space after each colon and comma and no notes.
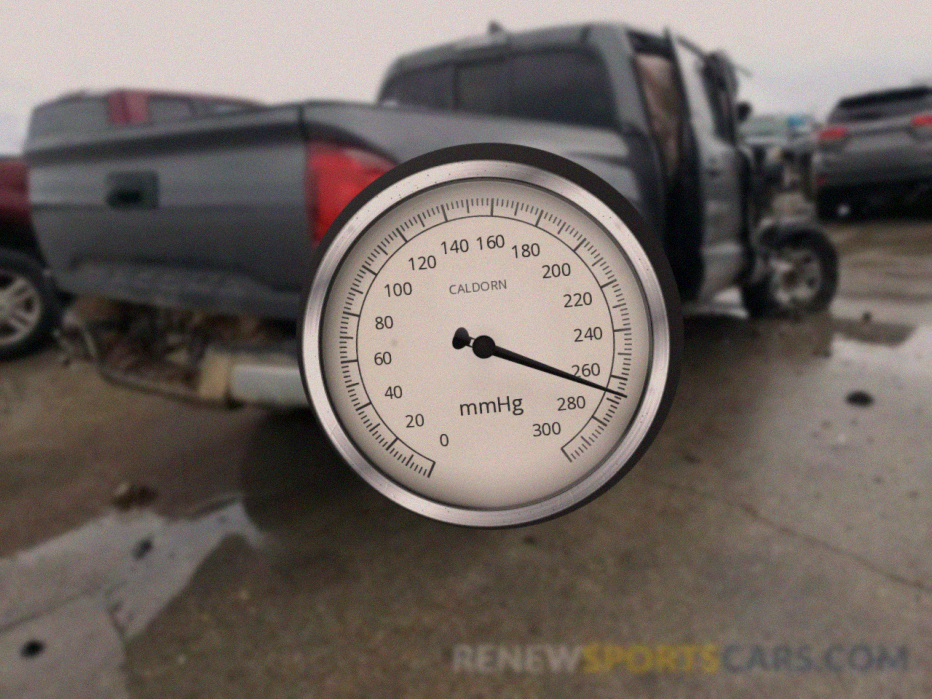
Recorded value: {"value": 266, "unit": "mmHg"}
